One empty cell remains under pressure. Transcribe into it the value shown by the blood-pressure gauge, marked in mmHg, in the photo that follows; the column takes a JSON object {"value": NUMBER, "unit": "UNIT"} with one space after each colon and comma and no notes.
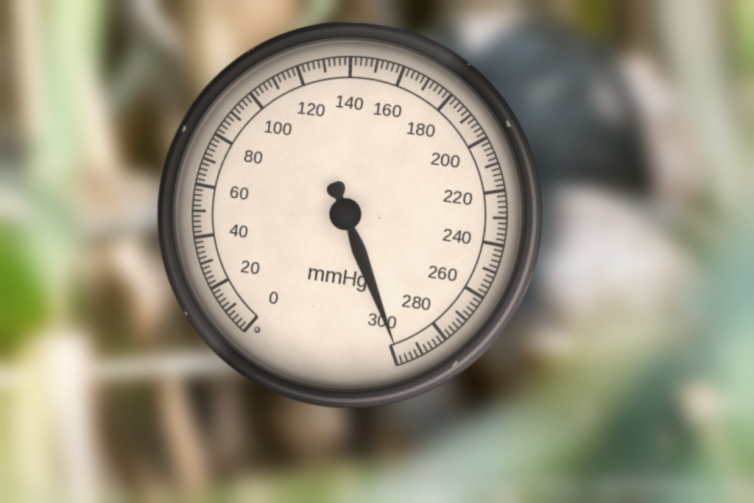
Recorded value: {"value": 298, "unit": "mmHg"}
